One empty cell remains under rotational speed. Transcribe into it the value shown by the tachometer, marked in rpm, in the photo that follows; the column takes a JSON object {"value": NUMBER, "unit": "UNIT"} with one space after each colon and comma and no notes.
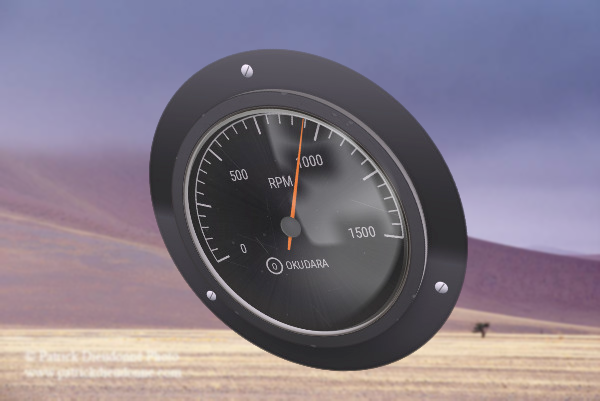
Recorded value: {"value": 950, "unit": "rpm"}
